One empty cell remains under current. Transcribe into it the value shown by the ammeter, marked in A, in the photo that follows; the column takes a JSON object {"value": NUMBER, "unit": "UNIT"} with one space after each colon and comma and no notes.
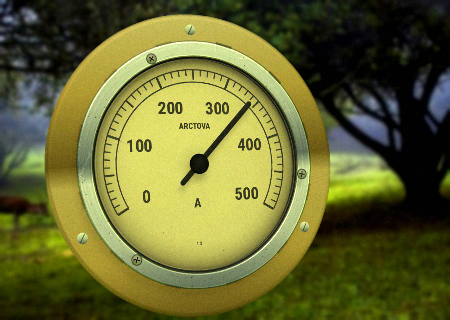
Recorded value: {"value": 340, "unit": "A"}
